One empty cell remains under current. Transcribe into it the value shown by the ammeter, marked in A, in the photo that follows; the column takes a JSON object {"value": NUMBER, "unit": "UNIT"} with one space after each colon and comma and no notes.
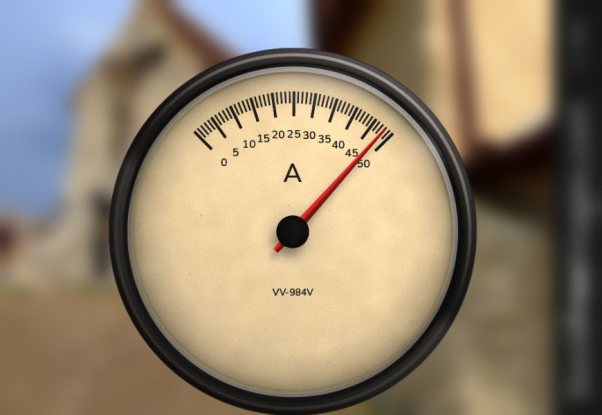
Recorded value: {"value": 48, "unit": "A"}
